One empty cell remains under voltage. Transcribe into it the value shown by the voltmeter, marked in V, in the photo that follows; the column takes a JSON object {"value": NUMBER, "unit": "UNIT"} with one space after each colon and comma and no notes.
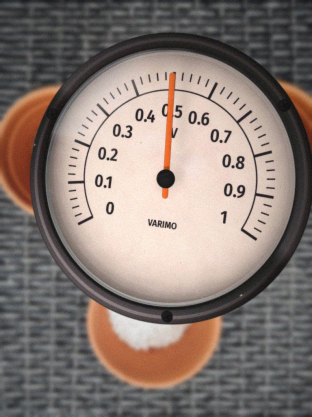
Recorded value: {"value": 0.5, "unit": "V"}
